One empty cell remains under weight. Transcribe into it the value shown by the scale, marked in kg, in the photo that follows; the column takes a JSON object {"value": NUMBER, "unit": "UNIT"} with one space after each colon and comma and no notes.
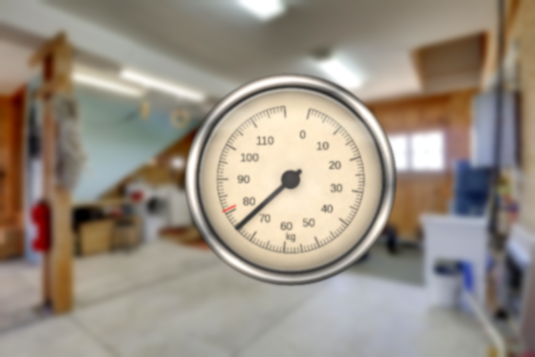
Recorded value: {"value": 75, "unit": "kg"}
